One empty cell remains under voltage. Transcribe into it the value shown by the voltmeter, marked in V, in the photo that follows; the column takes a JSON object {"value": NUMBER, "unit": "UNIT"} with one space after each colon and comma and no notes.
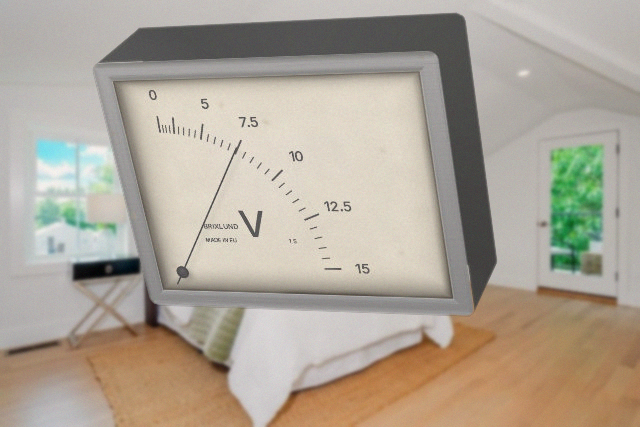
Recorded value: {"value": 7.5, "unit": "V"}
